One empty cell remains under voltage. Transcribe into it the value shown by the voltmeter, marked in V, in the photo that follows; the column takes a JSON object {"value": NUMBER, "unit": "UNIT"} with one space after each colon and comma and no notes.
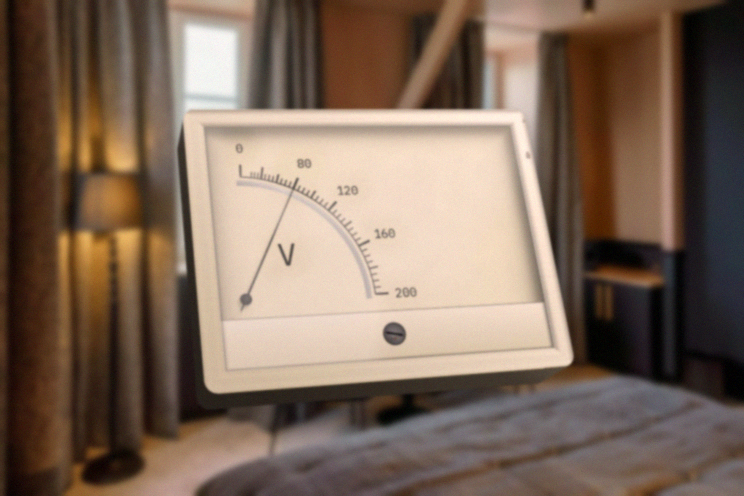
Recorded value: {"value": 80, "unit": "V"}
